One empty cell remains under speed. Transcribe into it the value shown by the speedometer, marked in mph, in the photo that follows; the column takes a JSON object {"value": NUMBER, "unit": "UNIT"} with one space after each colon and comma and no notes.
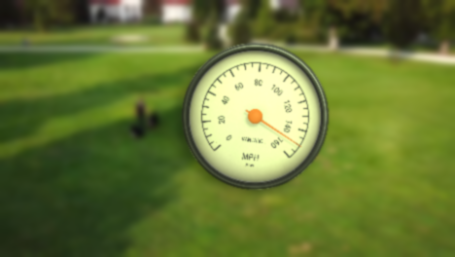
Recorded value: {"value": 150, "unit": "mph"}
